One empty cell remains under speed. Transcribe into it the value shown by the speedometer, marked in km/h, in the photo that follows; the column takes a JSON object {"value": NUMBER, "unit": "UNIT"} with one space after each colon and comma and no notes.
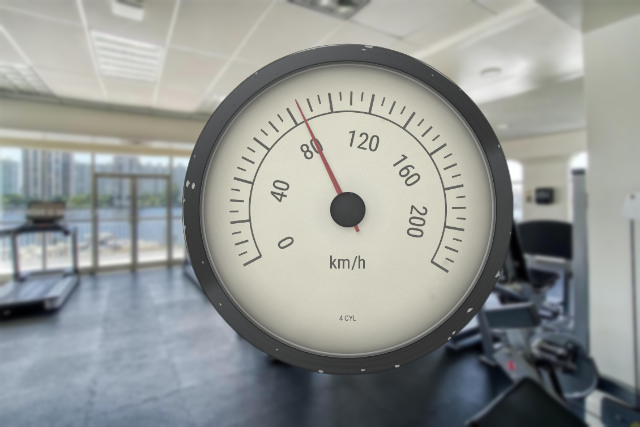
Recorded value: {"value": 85, "unit": "km/h"}
